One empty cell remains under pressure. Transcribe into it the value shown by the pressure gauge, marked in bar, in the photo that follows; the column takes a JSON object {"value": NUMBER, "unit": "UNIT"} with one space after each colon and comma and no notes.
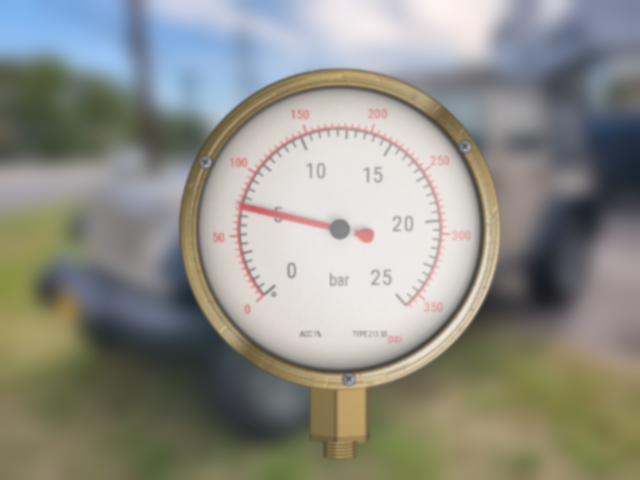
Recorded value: {"value": 5, "unit": "bar"}
